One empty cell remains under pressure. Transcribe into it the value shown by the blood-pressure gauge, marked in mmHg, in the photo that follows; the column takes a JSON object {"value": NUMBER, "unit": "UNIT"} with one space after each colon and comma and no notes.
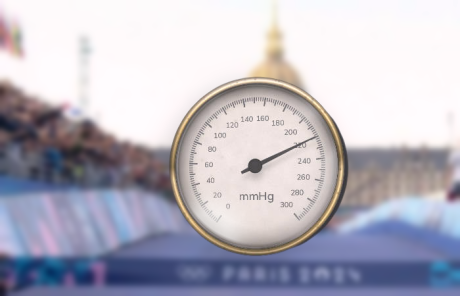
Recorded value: {"value": 220, "unit": "mmHg"}
